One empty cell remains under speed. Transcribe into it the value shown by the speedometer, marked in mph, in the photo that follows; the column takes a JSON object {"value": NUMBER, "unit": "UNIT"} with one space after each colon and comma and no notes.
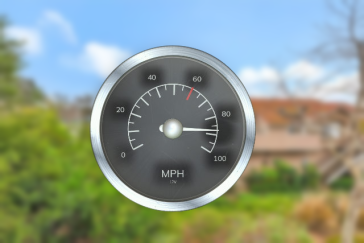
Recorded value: {"value": 87.5, "unit": "mph"}
